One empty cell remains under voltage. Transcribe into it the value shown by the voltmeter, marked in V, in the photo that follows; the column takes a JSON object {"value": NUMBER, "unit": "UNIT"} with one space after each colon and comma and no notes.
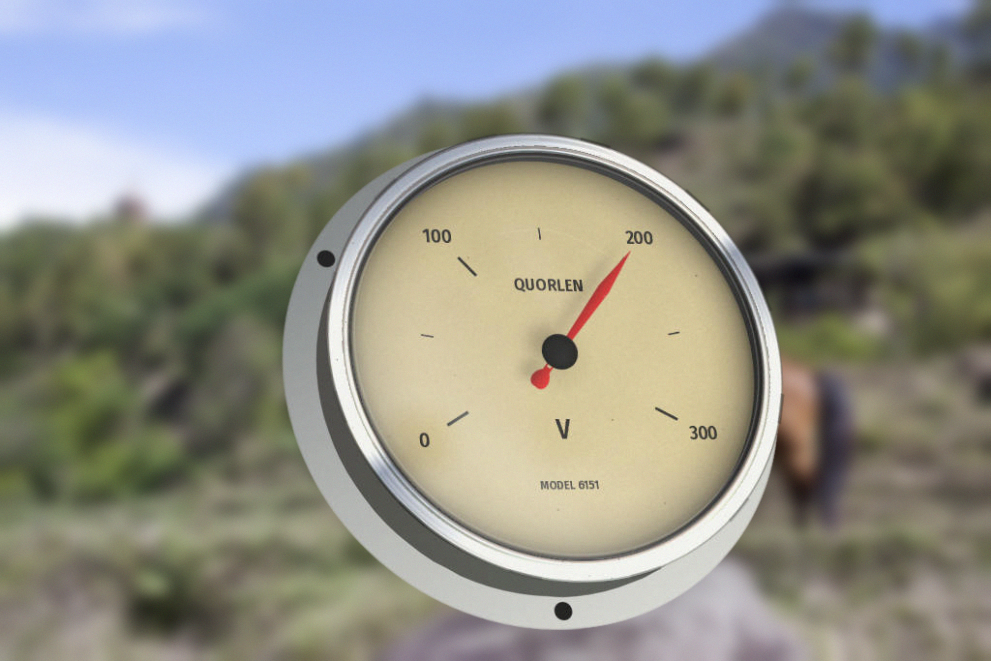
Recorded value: {"value": 200, "unit": "V"}
